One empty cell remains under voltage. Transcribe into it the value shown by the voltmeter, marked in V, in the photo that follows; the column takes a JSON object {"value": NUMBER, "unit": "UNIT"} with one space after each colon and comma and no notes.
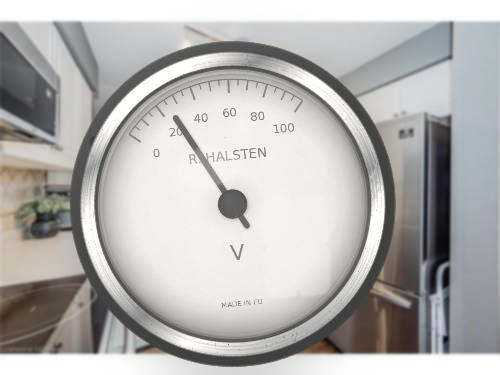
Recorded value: {"value": 25, "unit": "V"}
